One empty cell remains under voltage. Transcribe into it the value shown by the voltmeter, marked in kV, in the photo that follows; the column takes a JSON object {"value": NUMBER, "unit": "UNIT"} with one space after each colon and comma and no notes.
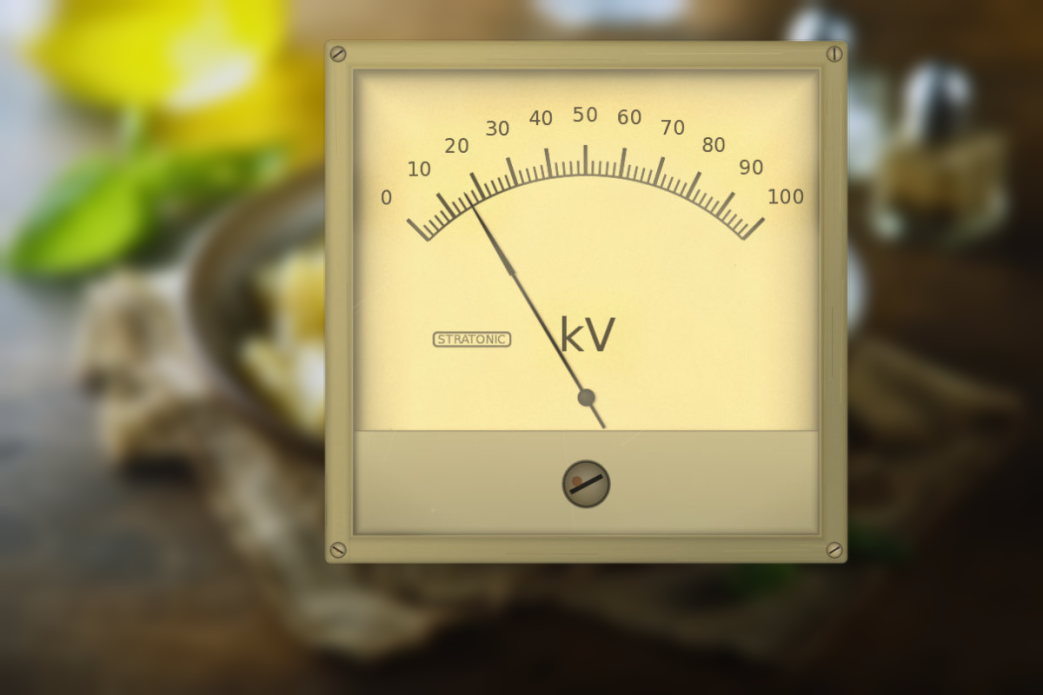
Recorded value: {"value": 16, "unit": "kV"}
